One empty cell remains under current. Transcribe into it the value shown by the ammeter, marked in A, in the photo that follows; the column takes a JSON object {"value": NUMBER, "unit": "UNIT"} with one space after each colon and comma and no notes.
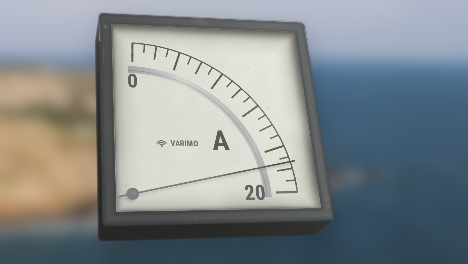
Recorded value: {"value": 17.5, "unit": "A"}
